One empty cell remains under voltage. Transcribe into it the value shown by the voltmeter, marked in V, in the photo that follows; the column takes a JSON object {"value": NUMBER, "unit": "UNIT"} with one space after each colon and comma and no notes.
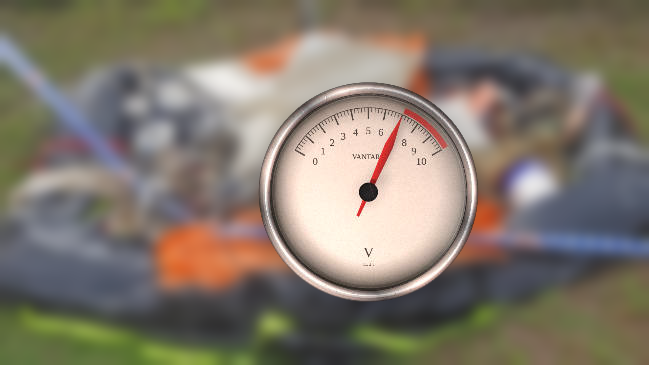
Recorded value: {"value": 7, "unit": "V"}
